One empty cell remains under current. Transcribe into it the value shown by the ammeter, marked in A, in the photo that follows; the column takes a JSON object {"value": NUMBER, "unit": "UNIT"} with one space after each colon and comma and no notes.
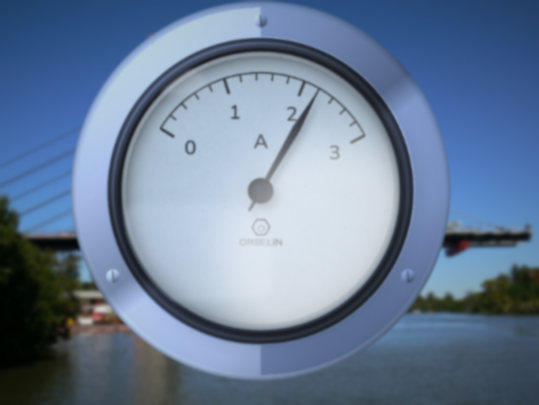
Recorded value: {"value": 2.2, "unit": "A"}
